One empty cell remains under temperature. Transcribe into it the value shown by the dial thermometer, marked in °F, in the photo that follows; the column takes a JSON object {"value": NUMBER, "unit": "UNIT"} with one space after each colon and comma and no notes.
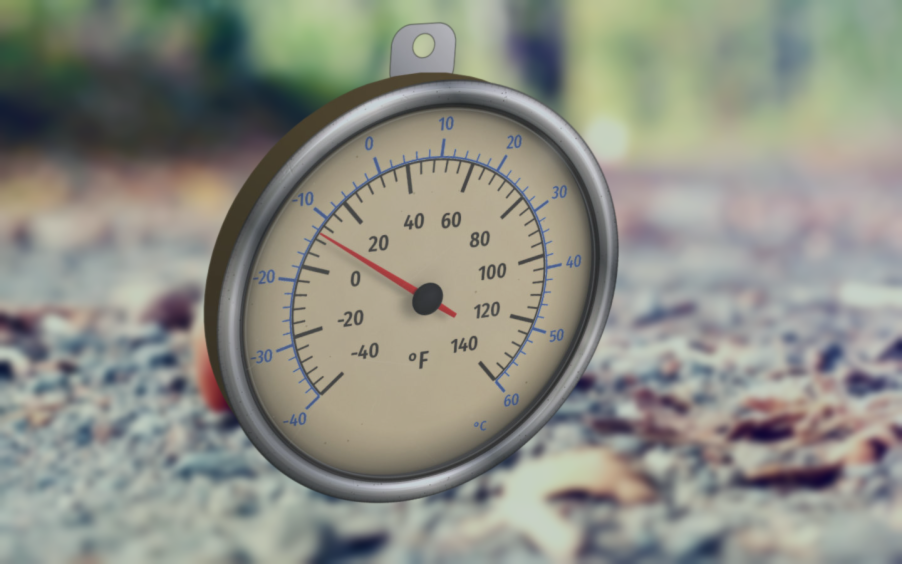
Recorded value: {"value": 10, "unit": "°F"}
